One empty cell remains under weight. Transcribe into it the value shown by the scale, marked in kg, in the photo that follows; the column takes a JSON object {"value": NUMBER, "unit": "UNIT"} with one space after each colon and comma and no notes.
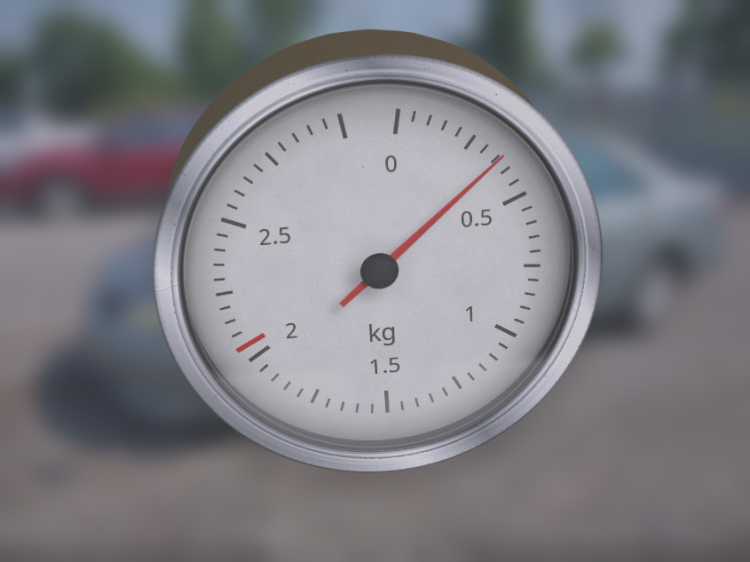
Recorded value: {"value": 0.35, "unit": "kg"}
